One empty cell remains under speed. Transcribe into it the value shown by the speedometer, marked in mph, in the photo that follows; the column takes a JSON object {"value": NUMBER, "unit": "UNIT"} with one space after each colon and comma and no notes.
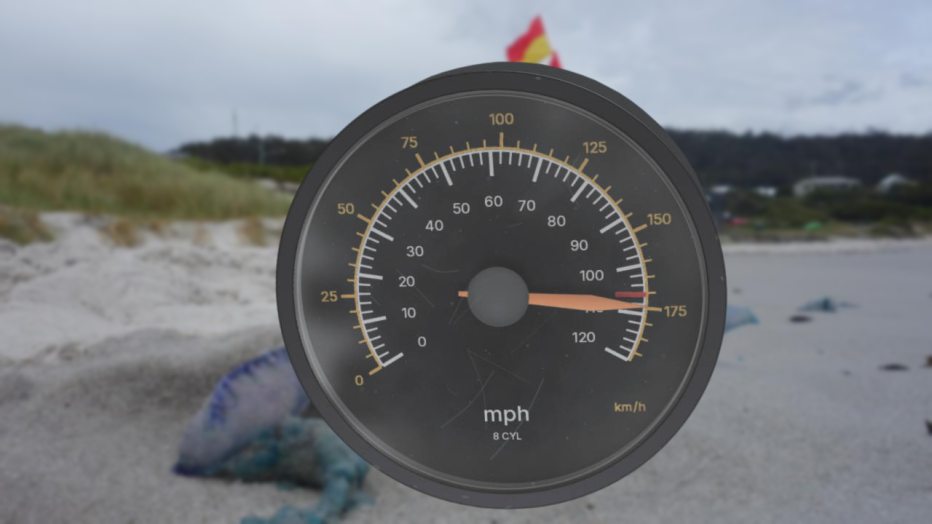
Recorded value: {"value": 108, "unit": "mph"}
